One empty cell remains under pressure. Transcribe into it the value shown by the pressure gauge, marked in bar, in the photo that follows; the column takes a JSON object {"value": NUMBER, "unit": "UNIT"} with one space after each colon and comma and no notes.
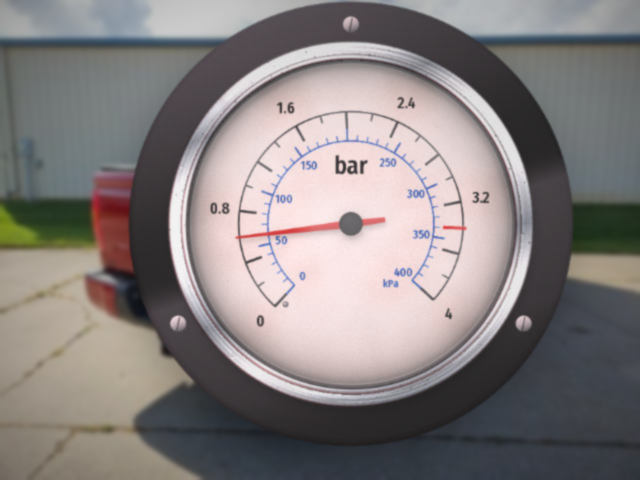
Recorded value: {"value": 0.6, "unit": "bar"}
